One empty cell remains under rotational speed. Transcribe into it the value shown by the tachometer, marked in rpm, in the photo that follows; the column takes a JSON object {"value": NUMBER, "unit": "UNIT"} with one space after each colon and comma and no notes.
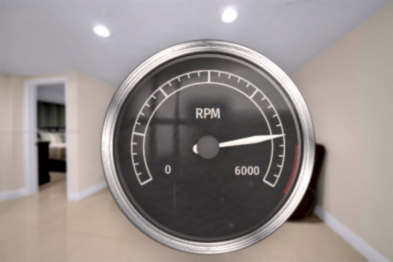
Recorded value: {"value": 5000, "unit": "rpm"}
